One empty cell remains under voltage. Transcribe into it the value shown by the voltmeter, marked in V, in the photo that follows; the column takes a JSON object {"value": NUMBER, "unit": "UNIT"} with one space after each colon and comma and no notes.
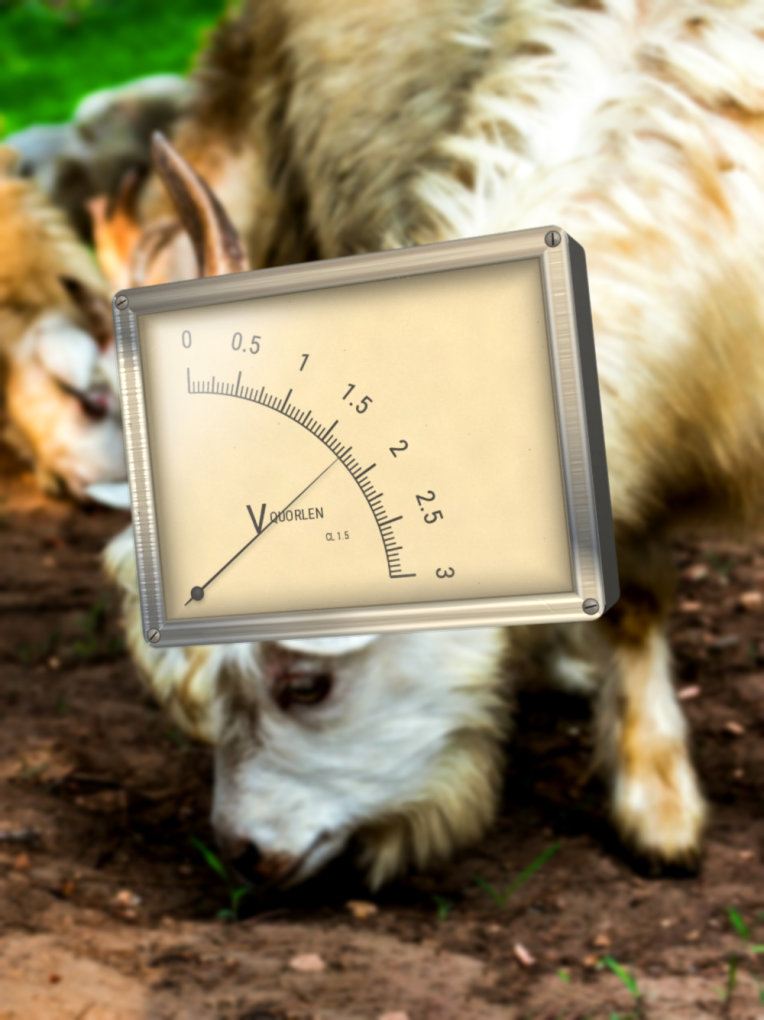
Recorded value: {"value": 1.75, "unit": "V"}
